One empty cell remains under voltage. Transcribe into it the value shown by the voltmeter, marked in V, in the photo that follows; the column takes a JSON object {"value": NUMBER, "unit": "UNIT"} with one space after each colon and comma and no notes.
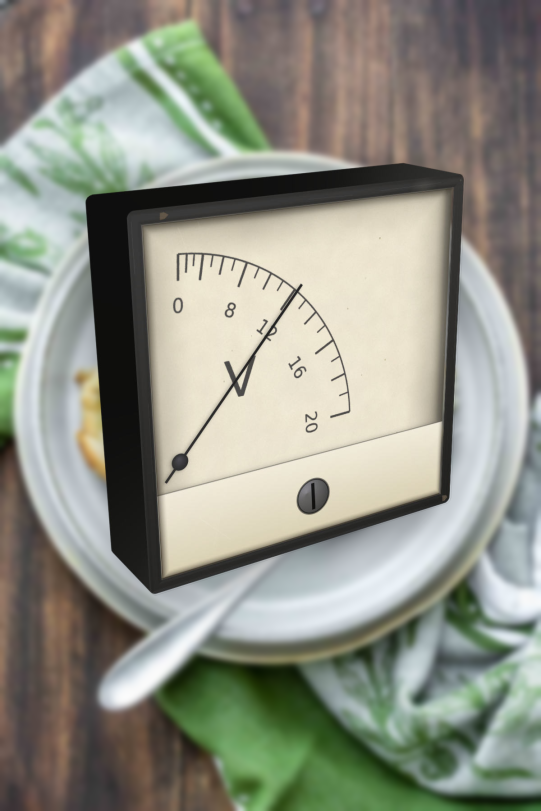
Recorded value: {"value": 12, "unit": "V"}
